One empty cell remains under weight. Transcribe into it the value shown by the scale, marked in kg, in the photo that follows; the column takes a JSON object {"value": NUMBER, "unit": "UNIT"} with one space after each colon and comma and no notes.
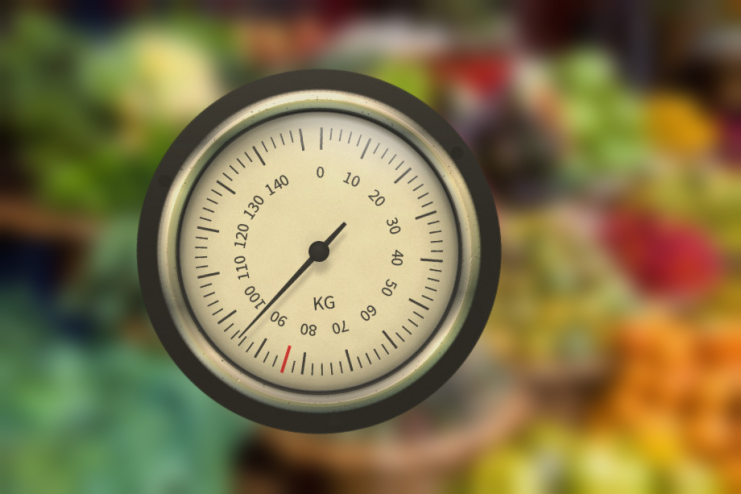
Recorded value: {"value": 95, "unit": "kg"}
